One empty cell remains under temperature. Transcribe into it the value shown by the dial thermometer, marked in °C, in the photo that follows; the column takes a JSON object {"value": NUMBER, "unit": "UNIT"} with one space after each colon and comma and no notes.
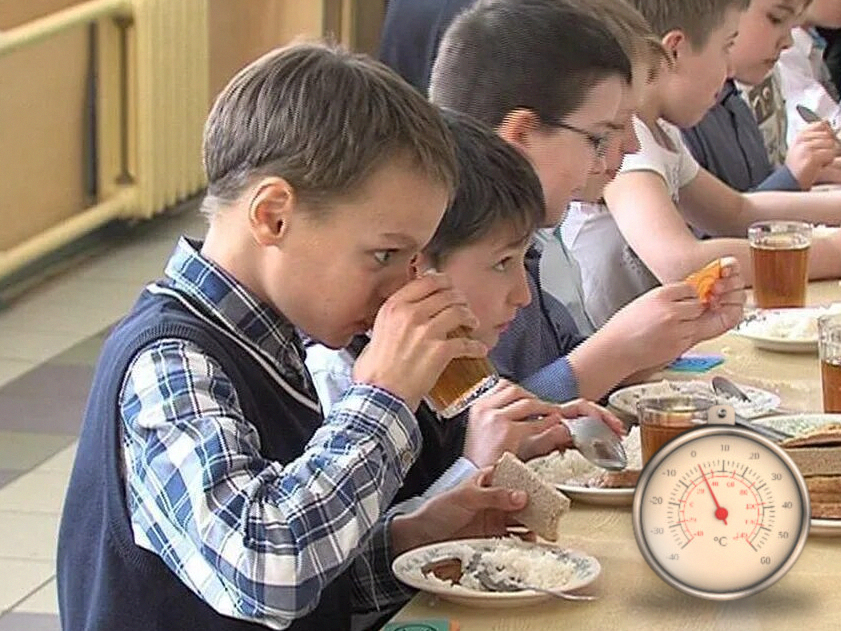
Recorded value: {"value": 0, "unit": "°C"}
